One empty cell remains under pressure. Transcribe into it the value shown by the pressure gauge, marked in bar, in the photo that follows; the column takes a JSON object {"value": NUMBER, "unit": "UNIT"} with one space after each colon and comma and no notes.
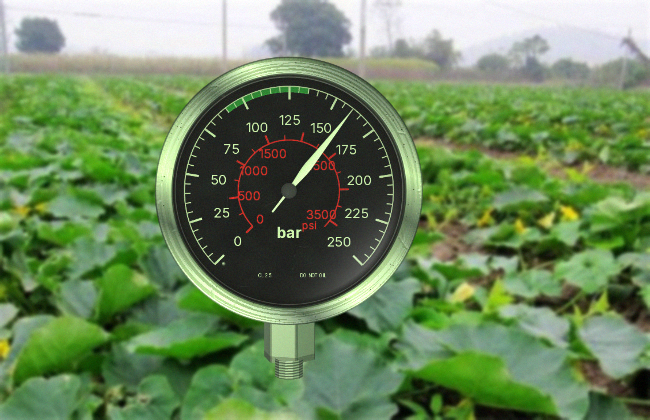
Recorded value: {"value": 160, "unit": "bar"}
